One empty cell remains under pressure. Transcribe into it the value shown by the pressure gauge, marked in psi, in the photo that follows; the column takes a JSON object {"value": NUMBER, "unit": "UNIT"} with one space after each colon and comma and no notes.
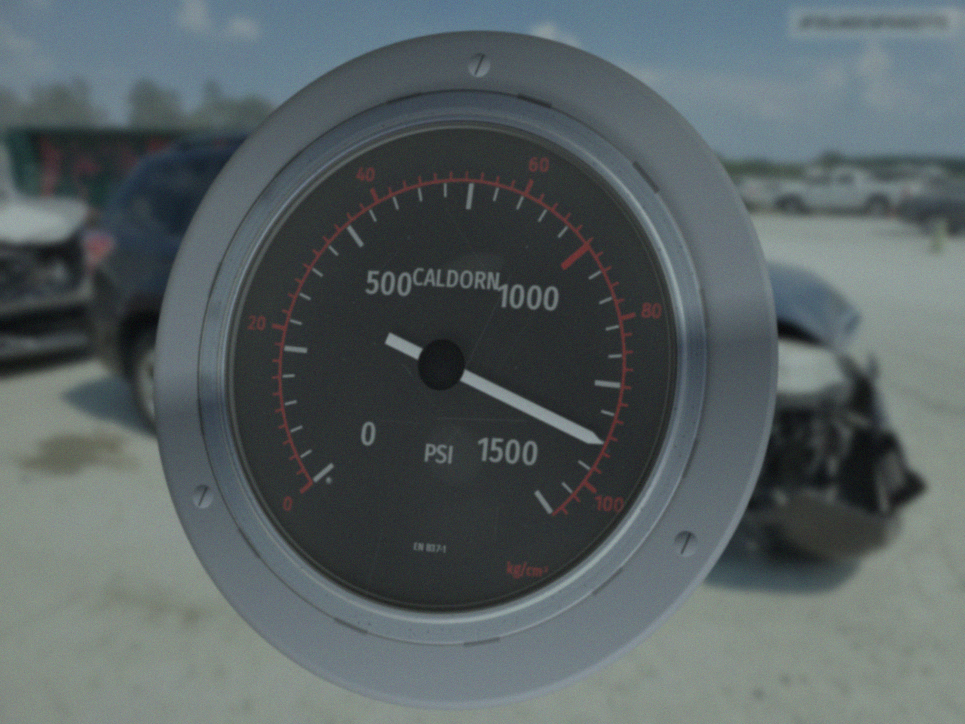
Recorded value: {"value": 1350, "unit": "psi"}
